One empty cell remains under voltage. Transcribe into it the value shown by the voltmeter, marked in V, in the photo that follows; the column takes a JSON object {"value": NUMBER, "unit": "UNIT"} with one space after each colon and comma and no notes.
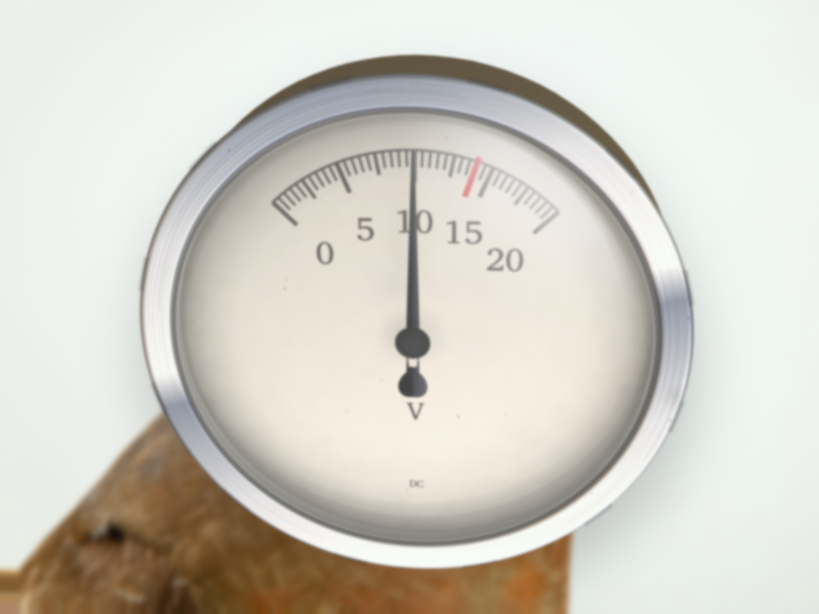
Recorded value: {"value": 10, "unit": "V"}
